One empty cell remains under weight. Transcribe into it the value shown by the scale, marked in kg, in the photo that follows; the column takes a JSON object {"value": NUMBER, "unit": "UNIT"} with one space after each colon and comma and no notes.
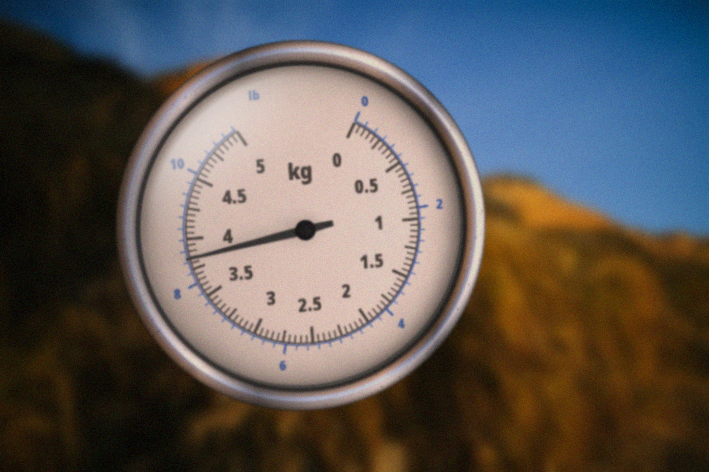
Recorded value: {"value": 3.85, "unit": "kg"}
